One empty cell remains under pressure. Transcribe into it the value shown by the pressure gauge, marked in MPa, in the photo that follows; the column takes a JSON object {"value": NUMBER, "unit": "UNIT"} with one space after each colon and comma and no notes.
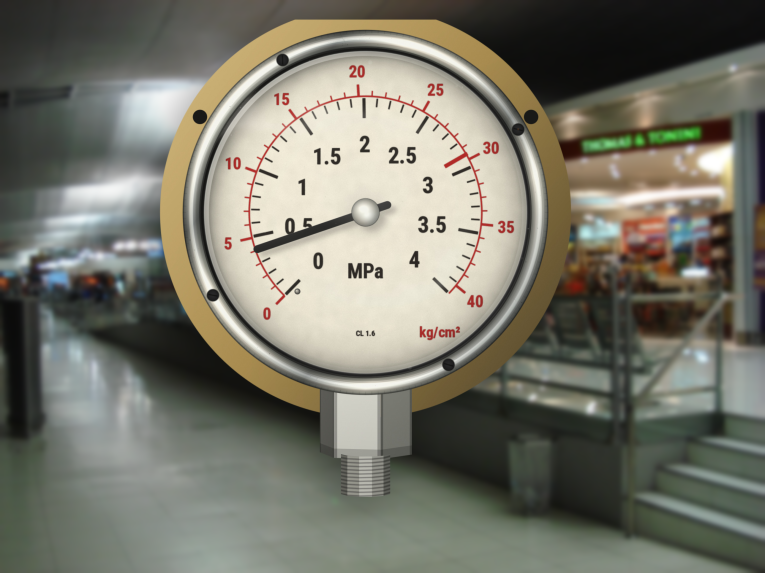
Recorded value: {"value": 0.4, "unit": "MPa"}
